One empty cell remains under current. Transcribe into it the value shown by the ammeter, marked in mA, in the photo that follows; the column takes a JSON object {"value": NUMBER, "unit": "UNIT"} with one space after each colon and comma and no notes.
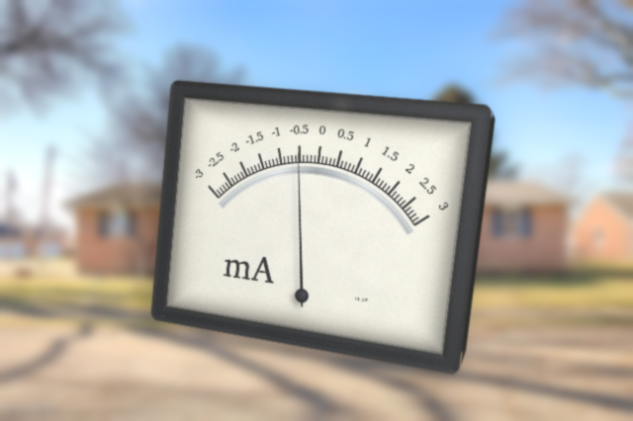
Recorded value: {"value": -0.5, "unit": "mA"}
